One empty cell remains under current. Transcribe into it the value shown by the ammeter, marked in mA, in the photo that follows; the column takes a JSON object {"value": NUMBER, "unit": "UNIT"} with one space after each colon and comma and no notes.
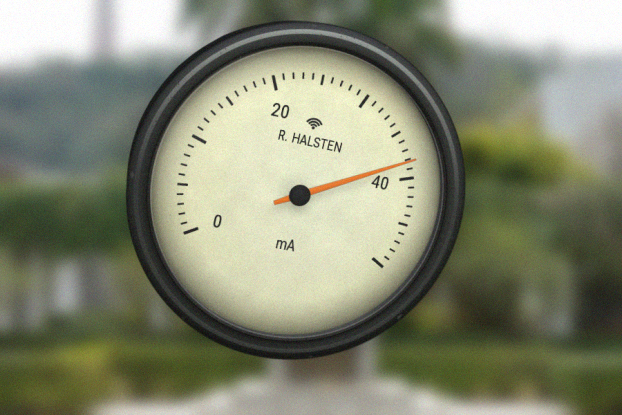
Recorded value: {"value": 38, "unit": "mA"}
